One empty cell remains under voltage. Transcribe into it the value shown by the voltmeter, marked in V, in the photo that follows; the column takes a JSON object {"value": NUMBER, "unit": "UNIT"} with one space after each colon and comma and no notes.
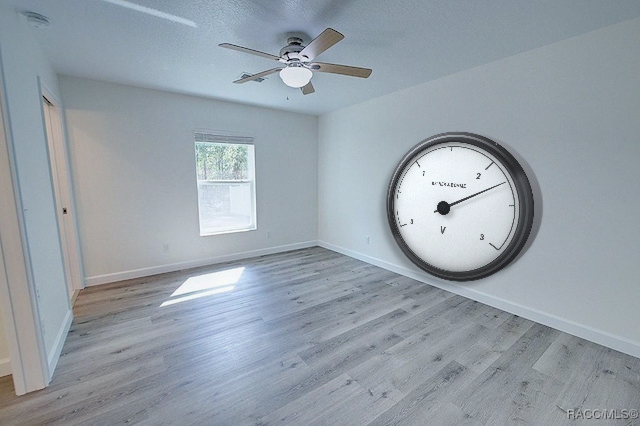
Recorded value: {"value": 2.25, "unit": "V"}
